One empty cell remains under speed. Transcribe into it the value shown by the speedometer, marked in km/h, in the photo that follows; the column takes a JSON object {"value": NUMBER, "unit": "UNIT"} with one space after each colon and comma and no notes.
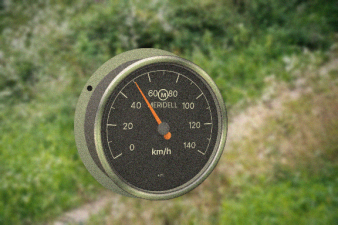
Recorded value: {"value": 50, "unit": "km/h"}
